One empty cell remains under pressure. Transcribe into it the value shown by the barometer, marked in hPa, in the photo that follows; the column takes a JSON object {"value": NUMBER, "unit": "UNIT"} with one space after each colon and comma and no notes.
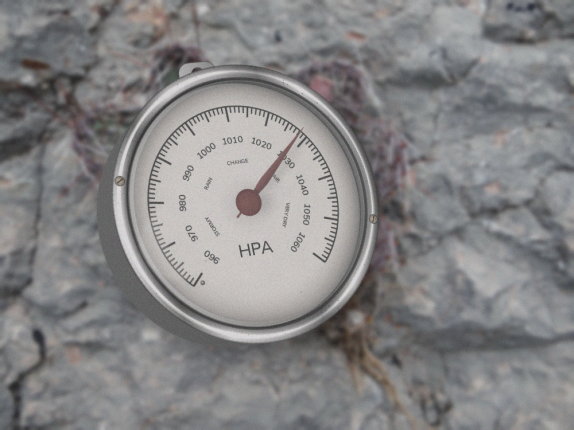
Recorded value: {"value": 1028, "unit": "hPa"}
